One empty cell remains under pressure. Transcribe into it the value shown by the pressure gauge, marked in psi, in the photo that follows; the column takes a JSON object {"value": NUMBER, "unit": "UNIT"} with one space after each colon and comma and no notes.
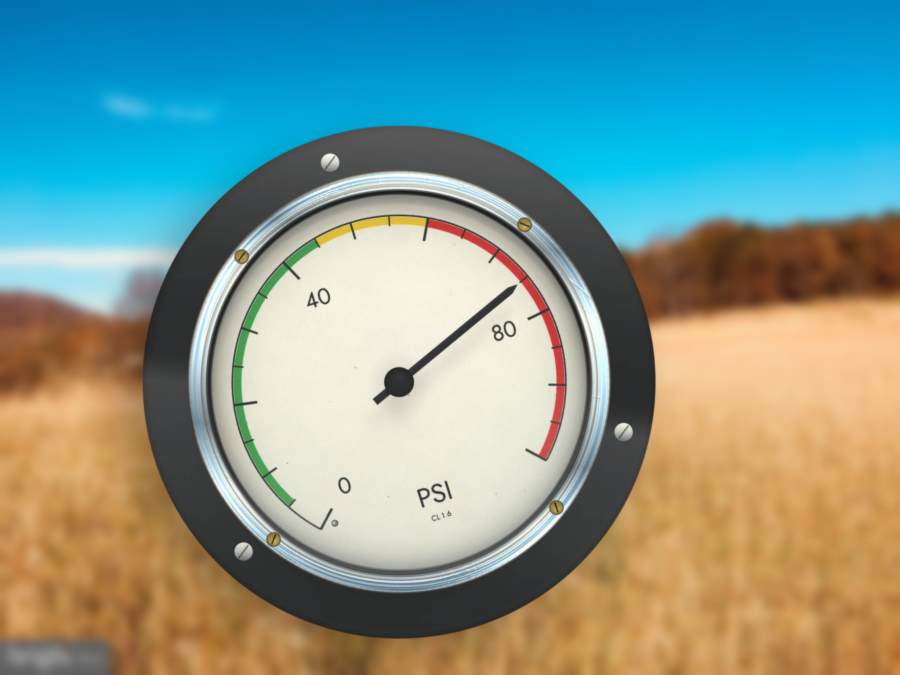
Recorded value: {"value": 75, "unit": "psi"}
